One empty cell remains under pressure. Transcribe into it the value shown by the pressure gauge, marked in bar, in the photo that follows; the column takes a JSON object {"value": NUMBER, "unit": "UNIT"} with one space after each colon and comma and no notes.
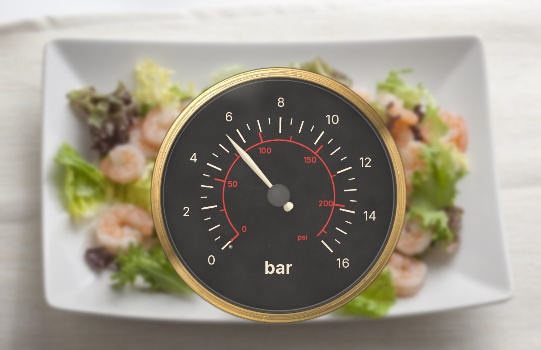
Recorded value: {"value": 5.5, "unit": "bar"}
